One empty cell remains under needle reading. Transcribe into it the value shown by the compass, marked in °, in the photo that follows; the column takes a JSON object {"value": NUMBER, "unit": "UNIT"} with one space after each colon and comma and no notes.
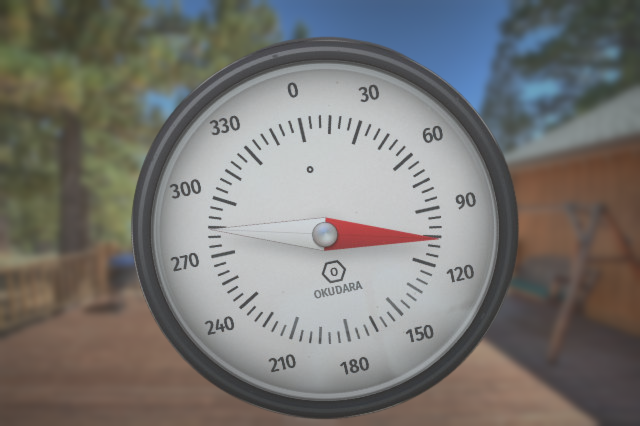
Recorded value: {"value": 105, "unit": "°"}
